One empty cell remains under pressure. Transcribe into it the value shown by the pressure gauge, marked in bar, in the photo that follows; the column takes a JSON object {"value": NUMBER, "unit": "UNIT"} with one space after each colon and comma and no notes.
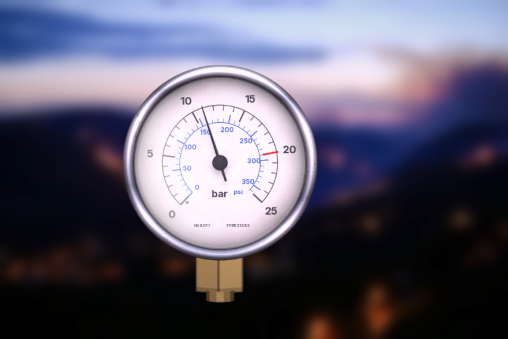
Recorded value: {"value": 11, "unit": "bar"}
